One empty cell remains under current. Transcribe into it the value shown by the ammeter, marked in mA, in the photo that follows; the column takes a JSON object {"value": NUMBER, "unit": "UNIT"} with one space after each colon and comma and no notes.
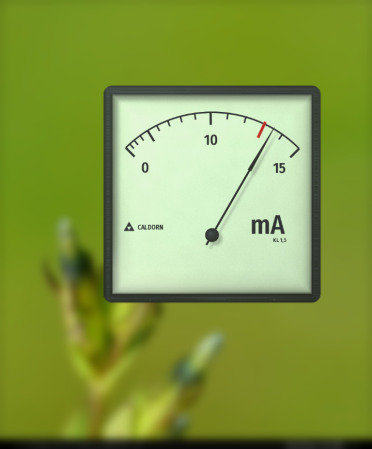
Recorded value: {"value": 13.5, "unit": "mA"}
